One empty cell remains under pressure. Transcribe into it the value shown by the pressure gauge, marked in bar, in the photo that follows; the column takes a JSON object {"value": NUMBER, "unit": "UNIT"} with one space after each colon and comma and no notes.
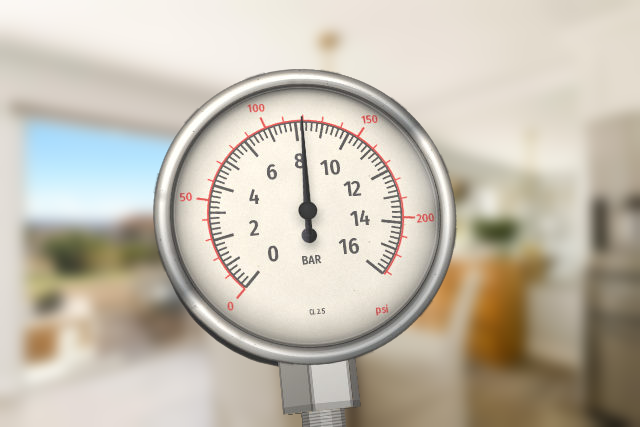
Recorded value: {"value": 8.2, "unit": "bar"}
